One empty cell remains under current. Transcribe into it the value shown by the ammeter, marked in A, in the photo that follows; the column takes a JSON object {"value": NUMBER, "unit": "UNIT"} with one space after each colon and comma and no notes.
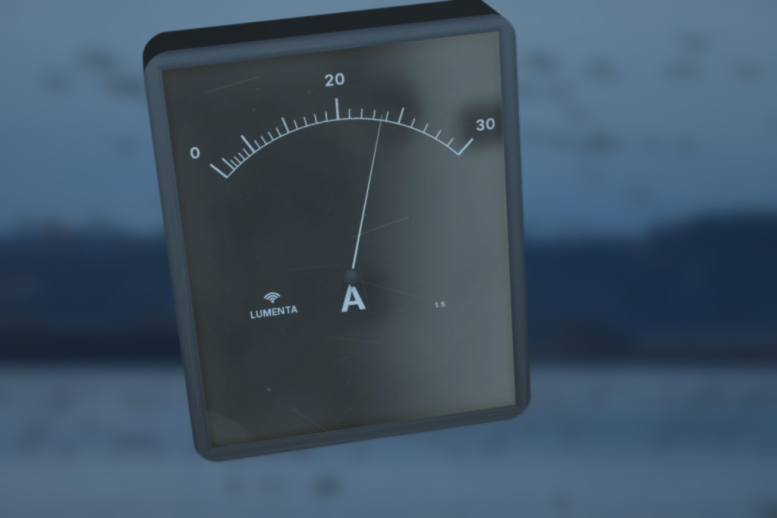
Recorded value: {"value": 23.5, "unit": "A"}
